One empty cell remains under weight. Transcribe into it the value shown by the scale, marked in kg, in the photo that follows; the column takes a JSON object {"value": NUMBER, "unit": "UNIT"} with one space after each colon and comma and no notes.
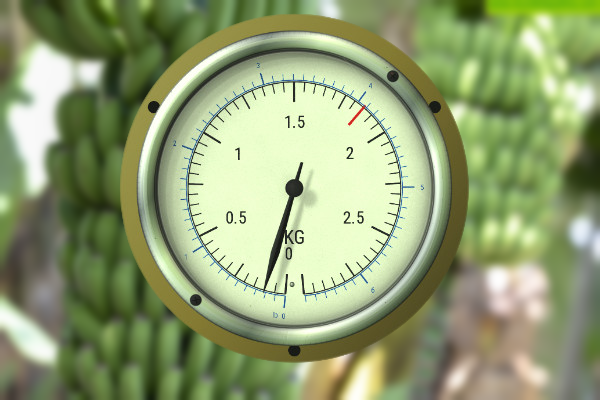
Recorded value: {"value": 0.1, "unit": "kg"}
